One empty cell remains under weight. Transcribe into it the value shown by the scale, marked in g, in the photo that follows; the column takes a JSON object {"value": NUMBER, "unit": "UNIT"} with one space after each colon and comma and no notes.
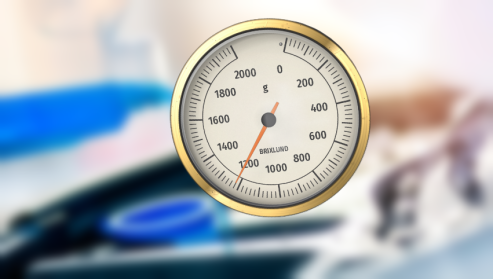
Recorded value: {"value": 1220, "unit": "g"}
